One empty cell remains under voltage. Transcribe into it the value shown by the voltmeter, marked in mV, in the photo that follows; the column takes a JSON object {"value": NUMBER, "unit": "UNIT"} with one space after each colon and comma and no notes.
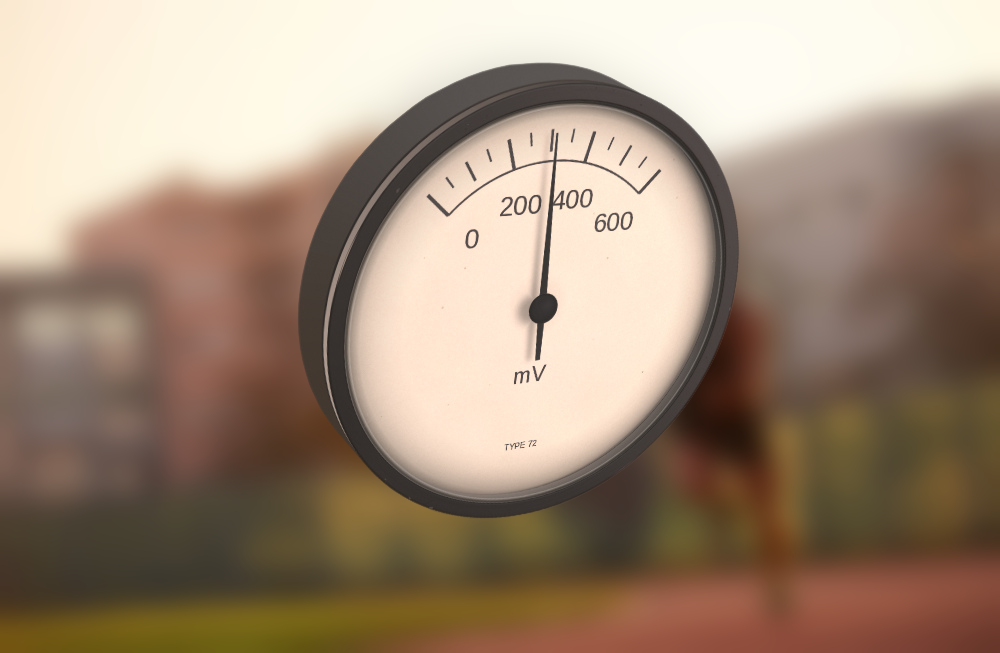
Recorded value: {"value": 300, "unit": "mV"}
